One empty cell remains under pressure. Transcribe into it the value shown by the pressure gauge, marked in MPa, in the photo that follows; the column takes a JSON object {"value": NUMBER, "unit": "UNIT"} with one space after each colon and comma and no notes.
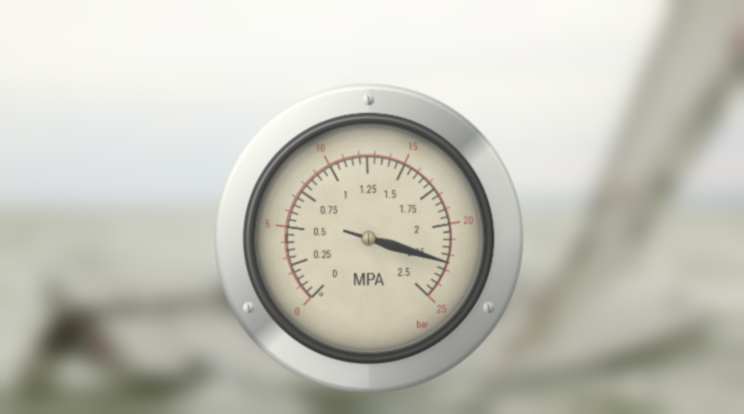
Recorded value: {"value": 2.25, "unit": "MPa"}
